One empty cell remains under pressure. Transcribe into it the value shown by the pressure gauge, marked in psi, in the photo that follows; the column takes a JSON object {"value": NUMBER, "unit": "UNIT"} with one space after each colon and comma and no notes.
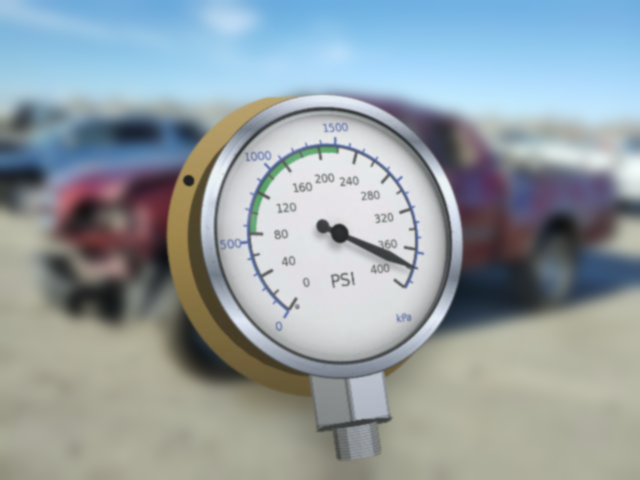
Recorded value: {"value": 380, "unit": "psi"}
